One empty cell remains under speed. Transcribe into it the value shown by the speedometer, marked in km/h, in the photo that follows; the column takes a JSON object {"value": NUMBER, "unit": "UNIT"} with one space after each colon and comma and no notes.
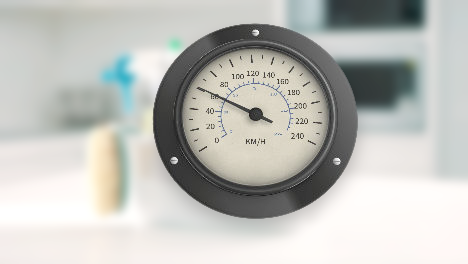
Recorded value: {"value": 60, "unit": "km/h"}
